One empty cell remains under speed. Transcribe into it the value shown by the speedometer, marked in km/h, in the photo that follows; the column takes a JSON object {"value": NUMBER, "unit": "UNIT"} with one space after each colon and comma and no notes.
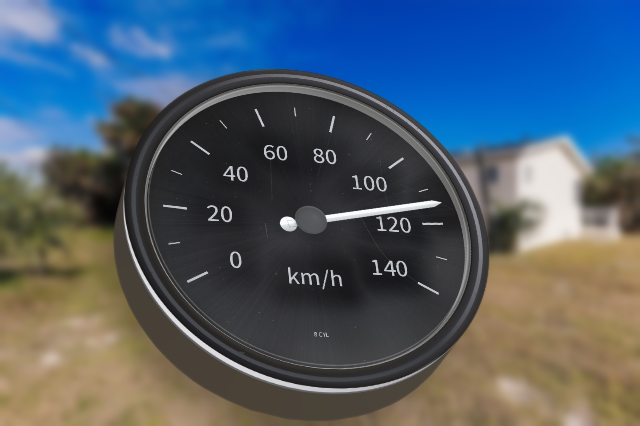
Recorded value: {"value": 115, "unit": "km/h"}
